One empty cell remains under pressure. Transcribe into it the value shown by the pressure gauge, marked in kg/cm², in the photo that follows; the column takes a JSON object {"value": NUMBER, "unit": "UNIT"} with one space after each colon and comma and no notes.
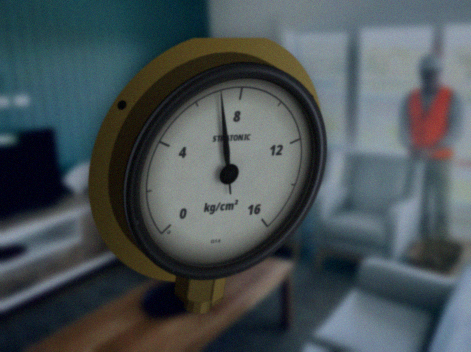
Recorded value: {"value": 7, "unit": "kg/cm²"}
